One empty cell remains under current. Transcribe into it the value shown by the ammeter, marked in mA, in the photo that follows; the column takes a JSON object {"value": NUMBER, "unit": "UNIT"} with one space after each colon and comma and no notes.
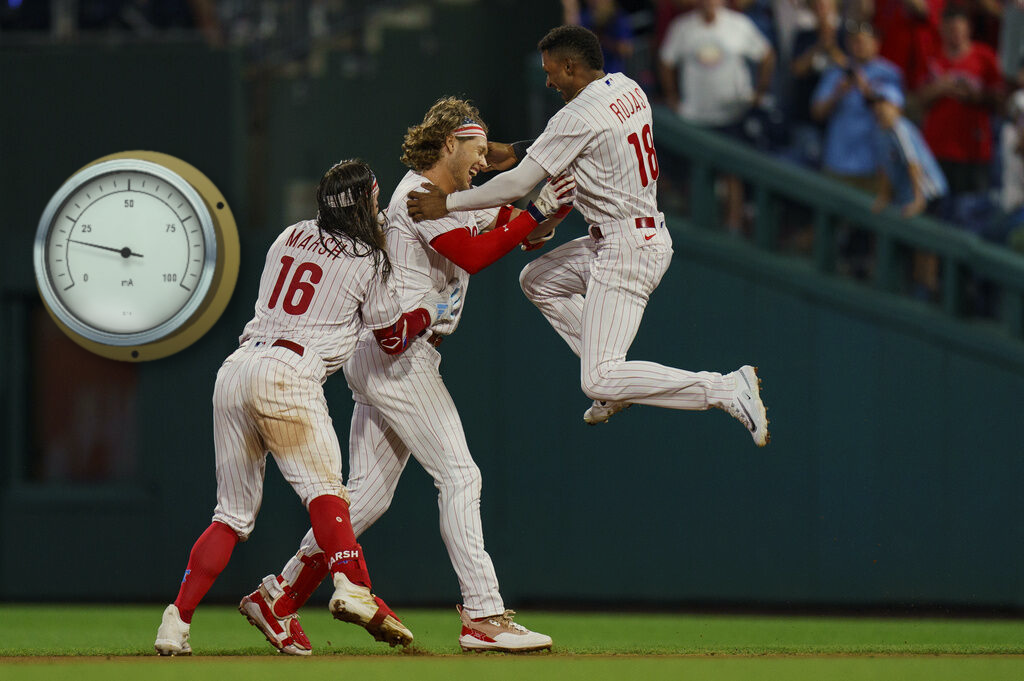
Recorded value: {"value": 17.5, "unit": "mA"}
